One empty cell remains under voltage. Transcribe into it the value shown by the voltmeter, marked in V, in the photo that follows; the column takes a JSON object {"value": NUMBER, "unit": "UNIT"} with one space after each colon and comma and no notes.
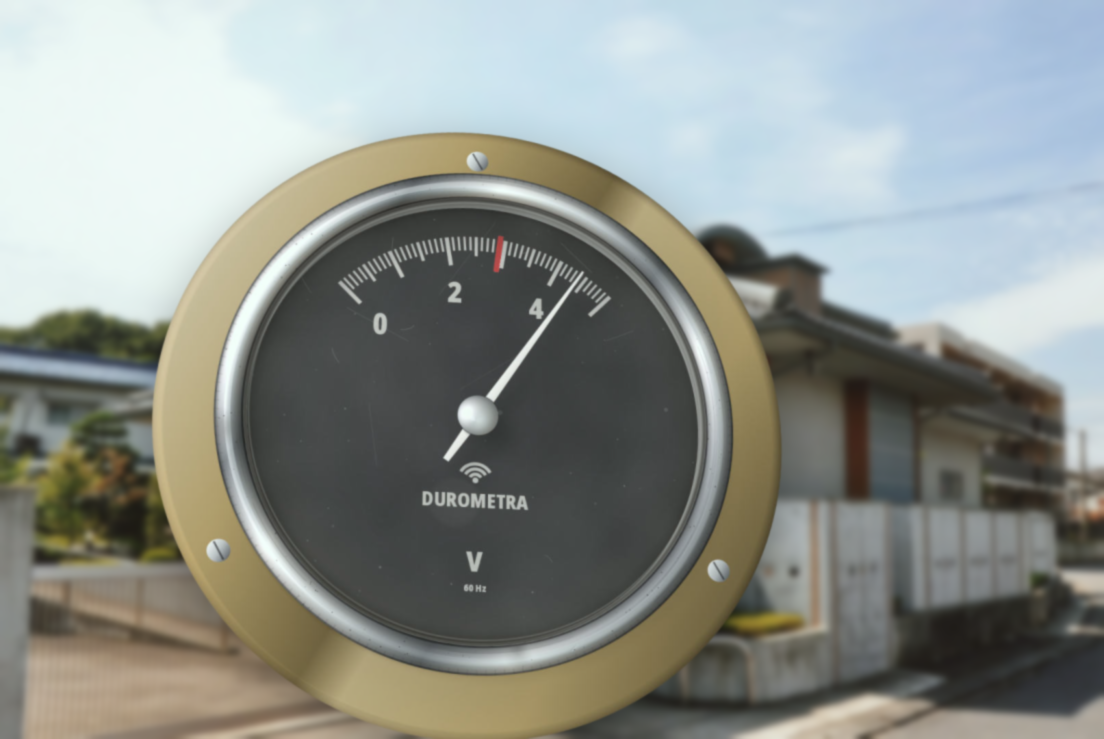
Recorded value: {"value": 4.4, "unit": "V"}
